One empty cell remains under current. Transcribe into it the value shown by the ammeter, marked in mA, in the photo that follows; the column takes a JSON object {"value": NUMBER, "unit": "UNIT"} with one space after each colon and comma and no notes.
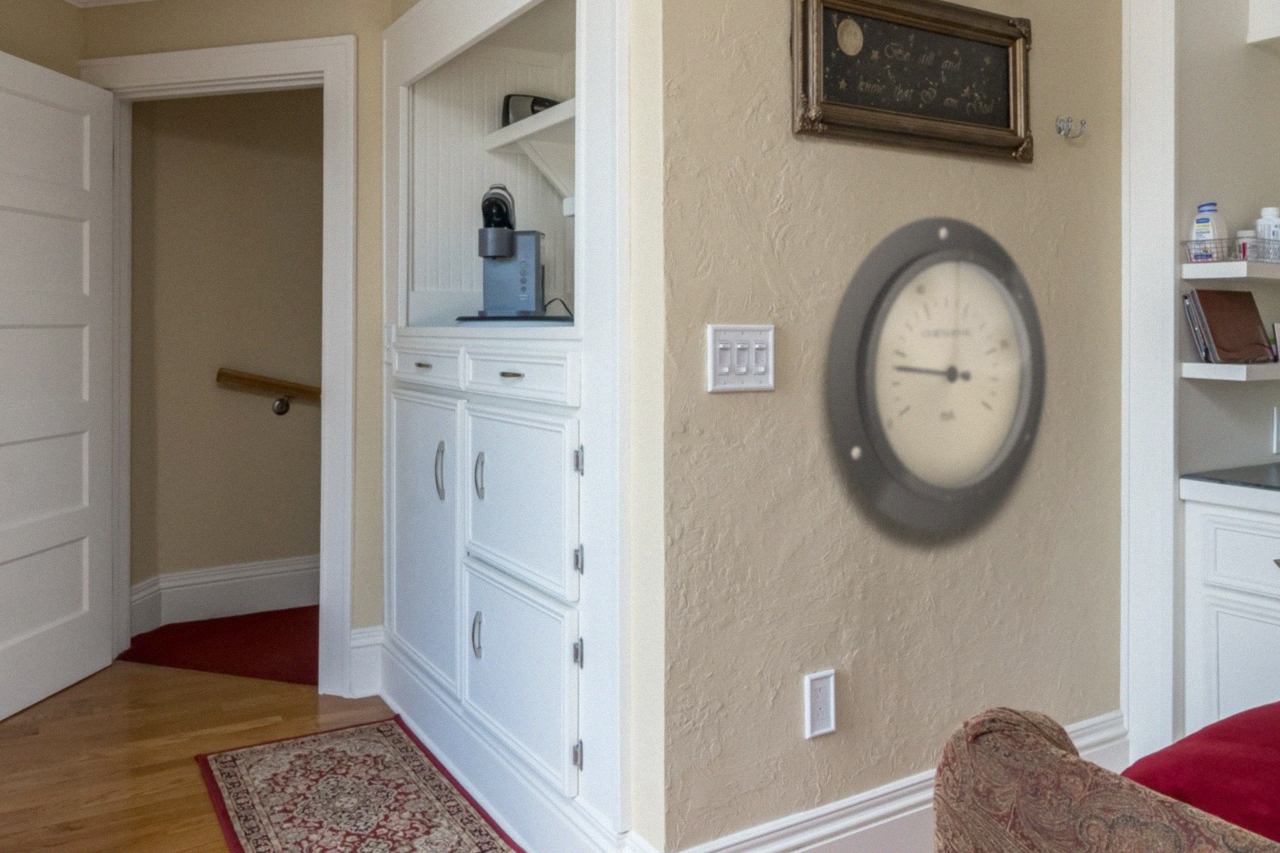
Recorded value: {"value": 15, "unit": "mA"}
